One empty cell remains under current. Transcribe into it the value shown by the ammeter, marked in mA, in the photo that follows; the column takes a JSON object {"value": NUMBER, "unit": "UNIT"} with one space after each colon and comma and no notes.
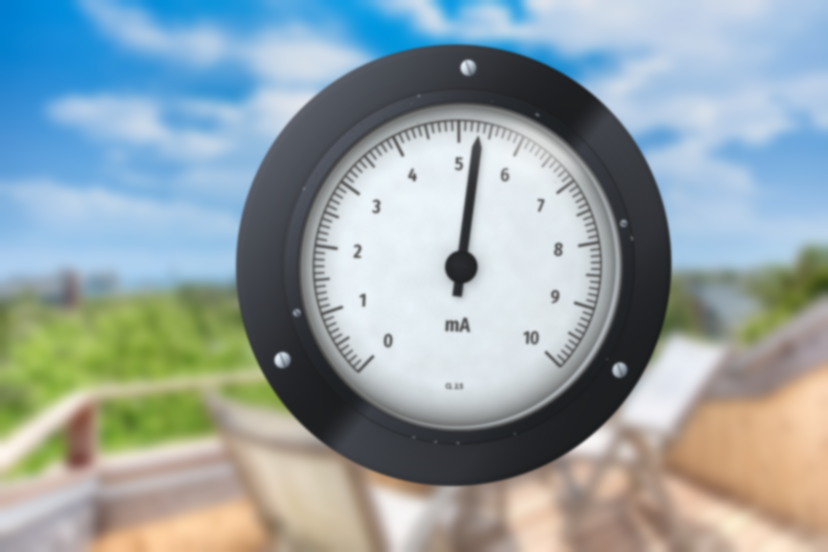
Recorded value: {"value": 5.3, "unit": "mA"}
